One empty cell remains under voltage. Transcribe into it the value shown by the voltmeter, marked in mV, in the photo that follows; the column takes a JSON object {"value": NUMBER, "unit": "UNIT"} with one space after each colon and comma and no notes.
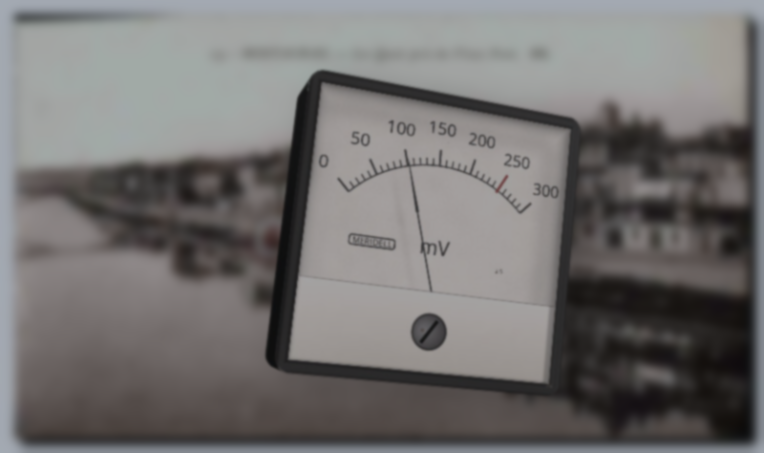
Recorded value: {"value": 100, "unit": "mV"}
